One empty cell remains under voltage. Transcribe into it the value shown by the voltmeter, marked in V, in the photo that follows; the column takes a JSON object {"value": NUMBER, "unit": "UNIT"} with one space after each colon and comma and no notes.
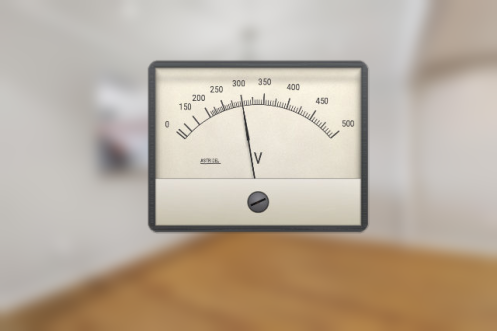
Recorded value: {"value": 300, "unit": "V"}
